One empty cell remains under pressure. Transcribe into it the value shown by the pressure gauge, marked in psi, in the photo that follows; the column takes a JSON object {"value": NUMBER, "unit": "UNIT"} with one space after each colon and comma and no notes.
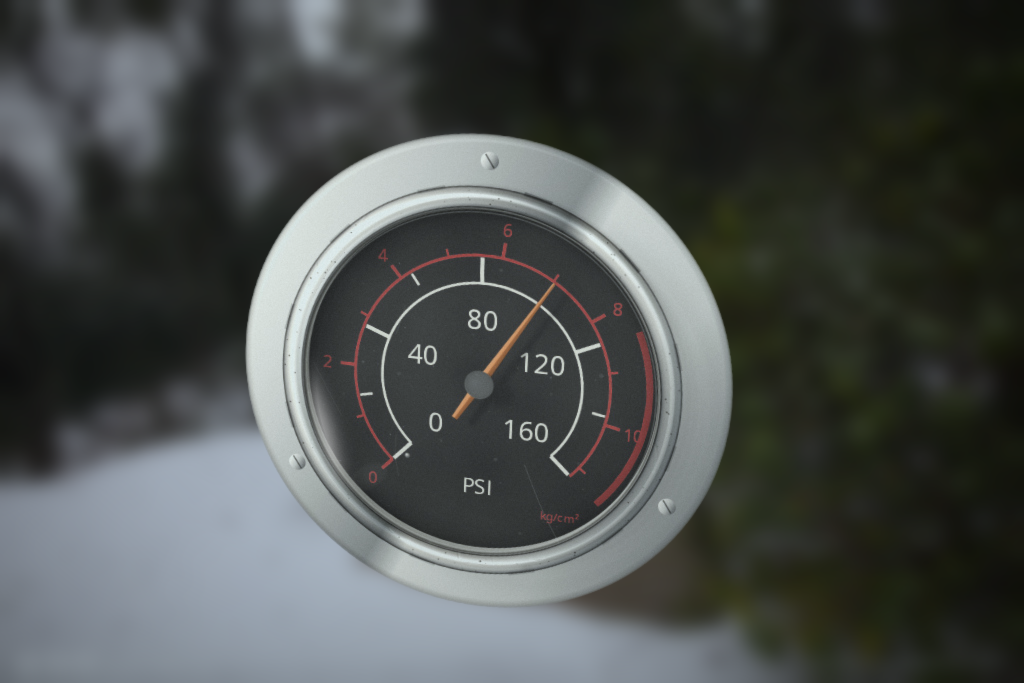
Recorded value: {"value": 100, "unit": "psi"}
